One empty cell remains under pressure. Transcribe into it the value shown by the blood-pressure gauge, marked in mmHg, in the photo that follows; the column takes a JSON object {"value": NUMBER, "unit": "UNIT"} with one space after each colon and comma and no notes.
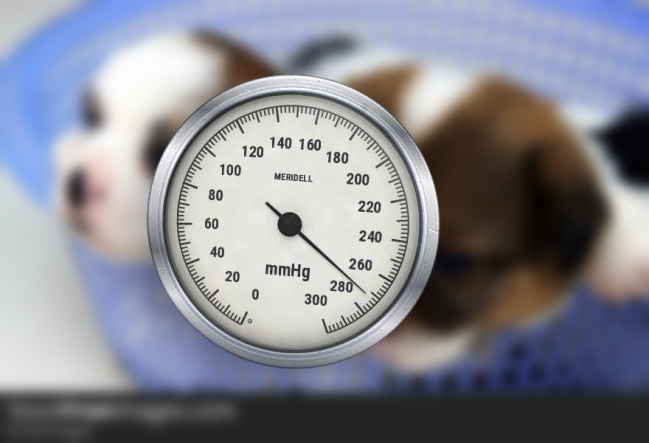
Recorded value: {"value": 272, "unit": "mmHg"}
